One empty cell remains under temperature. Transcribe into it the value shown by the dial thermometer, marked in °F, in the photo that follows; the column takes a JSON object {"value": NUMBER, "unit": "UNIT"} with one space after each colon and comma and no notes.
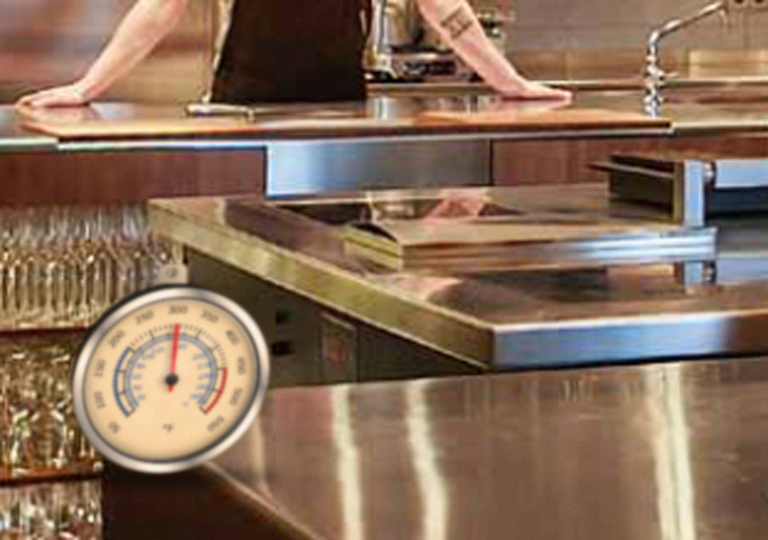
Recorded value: {"value": 300, "unit": "°F"}
